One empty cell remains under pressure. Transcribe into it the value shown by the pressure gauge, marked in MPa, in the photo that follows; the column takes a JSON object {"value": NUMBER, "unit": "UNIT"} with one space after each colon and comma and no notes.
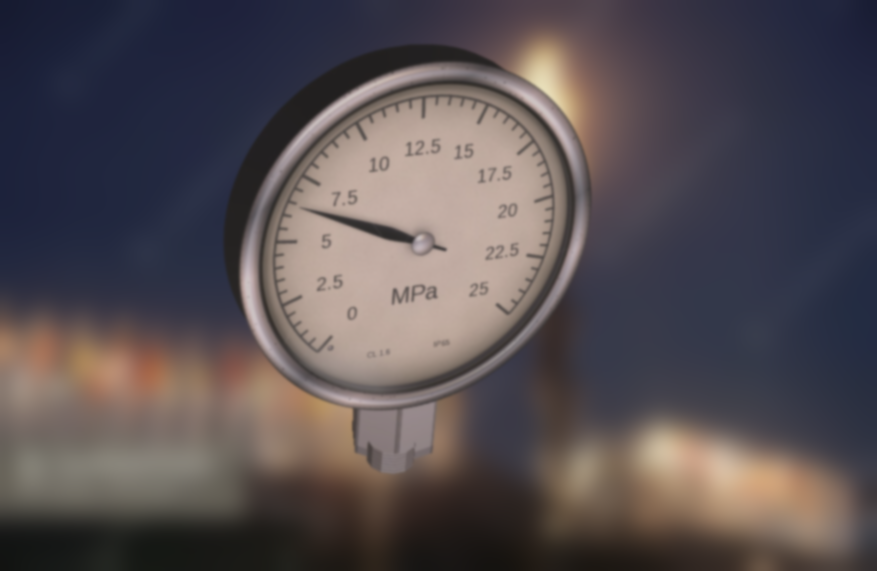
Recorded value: {"value": 6.5, "unit": "MPa"}
